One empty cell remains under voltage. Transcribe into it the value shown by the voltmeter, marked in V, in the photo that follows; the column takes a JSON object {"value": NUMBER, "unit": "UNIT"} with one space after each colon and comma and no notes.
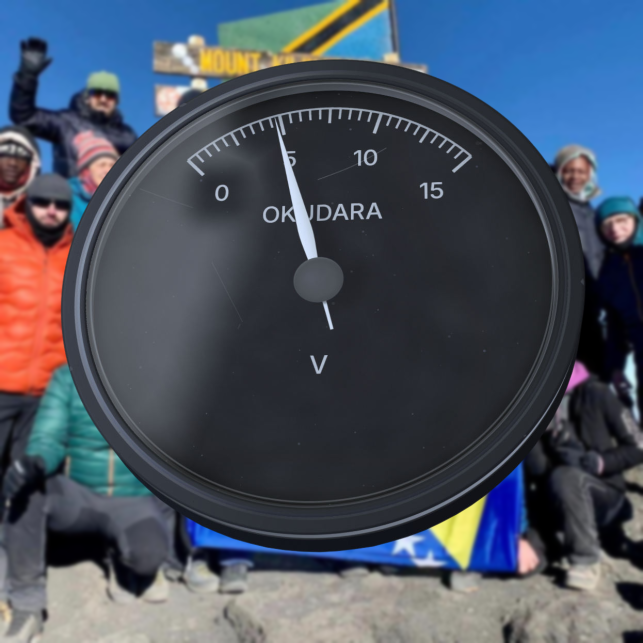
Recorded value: {"value": 4.75, "unit": "V"}
